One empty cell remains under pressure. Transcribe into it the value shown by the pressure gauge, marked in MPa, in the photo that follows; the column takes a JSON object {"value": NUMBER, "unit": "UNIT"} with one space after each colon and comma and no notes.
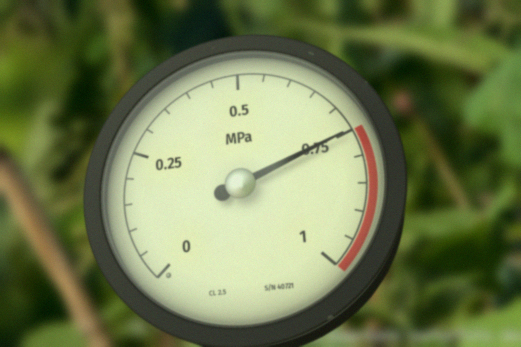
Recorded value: {"value": 0.75, "unit": "MPa"}
